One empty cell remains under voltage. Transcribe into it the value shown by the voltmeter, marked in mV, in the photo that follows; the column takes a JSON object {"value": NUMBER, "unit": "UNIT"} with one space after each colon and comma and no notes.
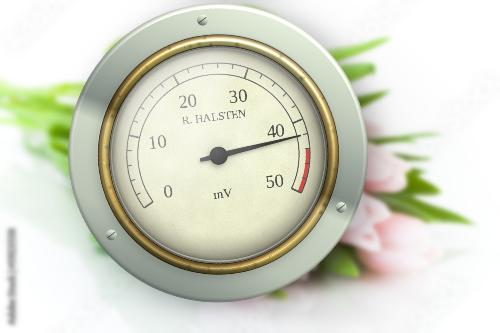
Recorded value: {"value": 42, "unit": "mV"}
